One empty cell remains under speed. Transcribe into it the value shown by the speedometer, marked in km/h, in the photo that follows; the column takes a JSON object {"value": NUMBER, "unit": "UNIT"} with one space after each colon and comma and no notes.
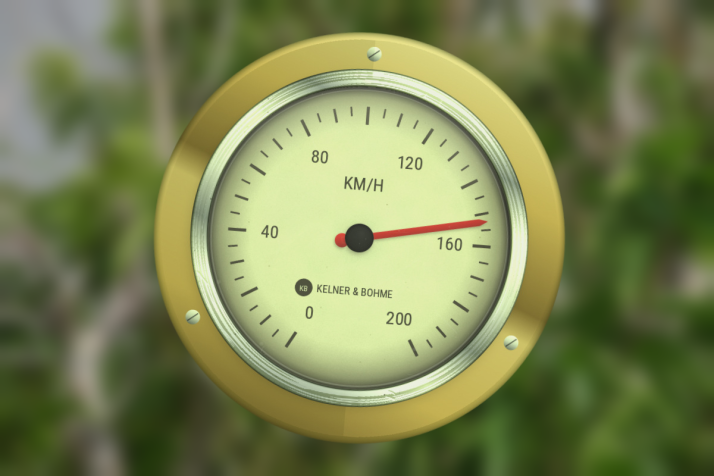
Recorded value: {"value": 152.5, "unit": "km/h"}
